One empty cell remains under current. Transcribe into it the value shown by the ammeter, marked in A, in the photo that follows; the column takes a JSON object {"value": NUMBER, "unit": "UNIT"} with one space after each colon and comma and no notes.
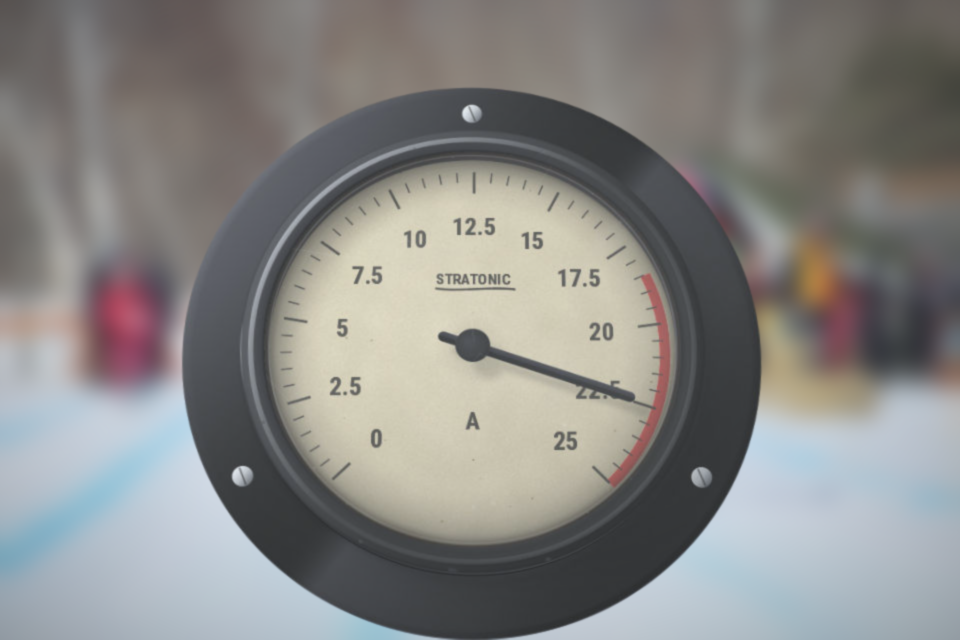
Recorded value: {"value": 22.5, "unit": "A"}
